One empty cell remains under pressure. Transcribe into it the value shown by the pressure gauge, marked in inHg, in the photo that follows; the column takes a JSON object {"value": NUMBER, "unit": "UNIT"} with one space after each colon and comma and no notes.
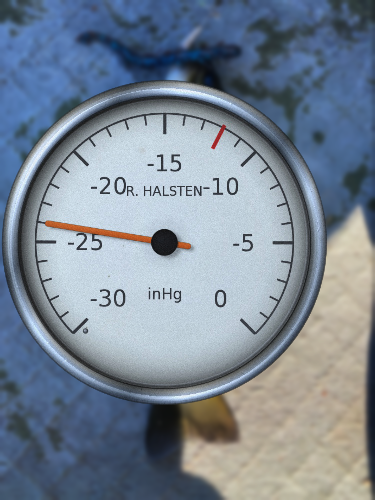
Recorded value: {"value": -24, "unit": "inHg"}
